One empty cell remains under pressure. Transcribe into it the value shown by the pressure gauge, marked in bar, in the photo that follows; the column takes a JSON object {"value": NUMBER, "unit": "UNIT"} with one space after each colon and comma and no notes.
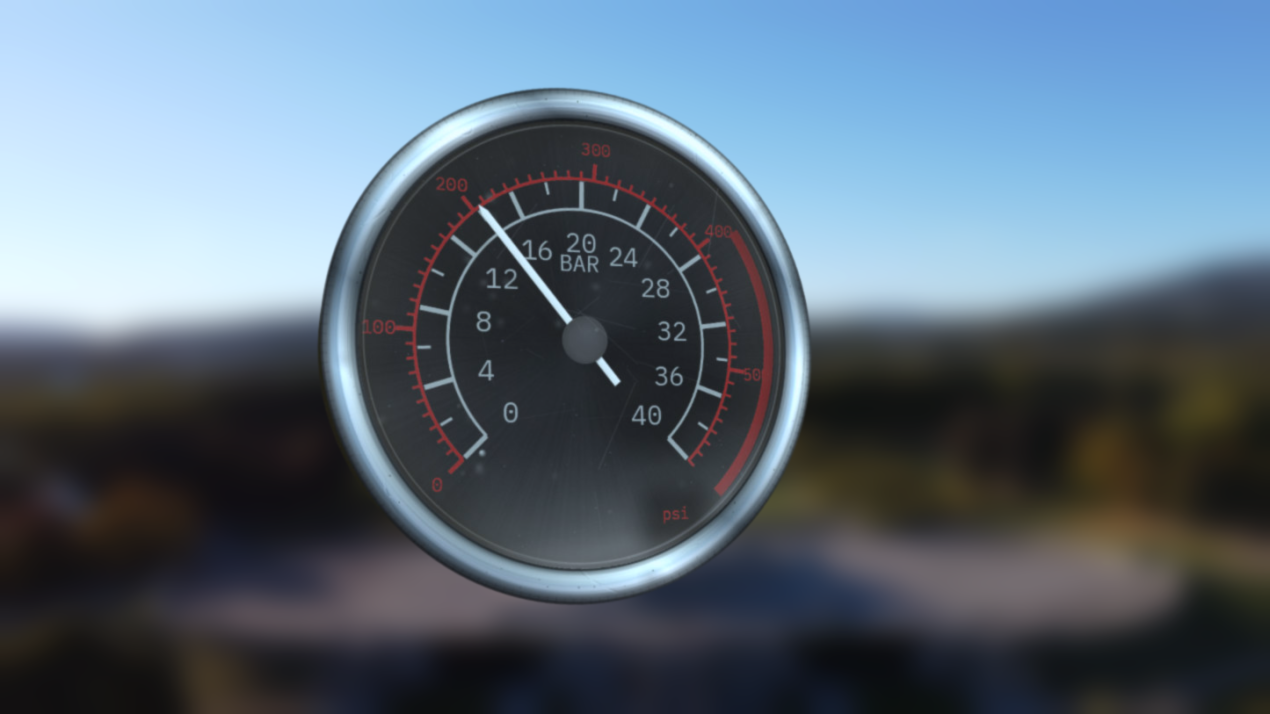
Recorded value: {"value": 14, "unit": "bar"}
